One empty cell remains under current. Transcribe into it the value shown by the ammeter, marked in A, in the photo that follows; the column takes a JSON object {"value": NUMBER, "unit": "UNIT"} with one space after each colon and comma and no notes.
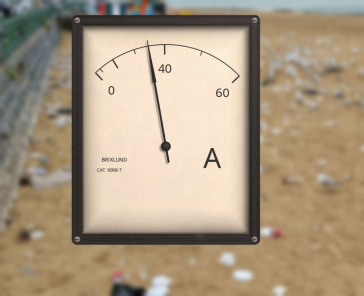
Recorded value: {"value": 35, "unit": "A"}
